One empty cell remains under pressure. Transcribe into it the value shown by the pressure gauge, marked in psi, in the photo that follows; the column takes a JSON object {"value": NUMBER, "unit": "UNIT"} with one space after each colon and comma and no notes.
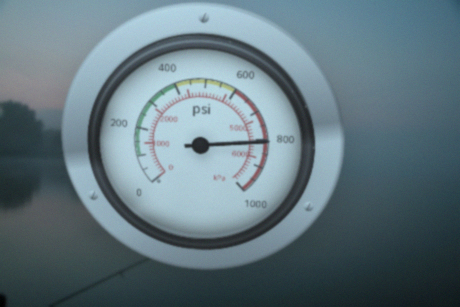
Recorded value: {"value": 800, "unit": "psi"}
